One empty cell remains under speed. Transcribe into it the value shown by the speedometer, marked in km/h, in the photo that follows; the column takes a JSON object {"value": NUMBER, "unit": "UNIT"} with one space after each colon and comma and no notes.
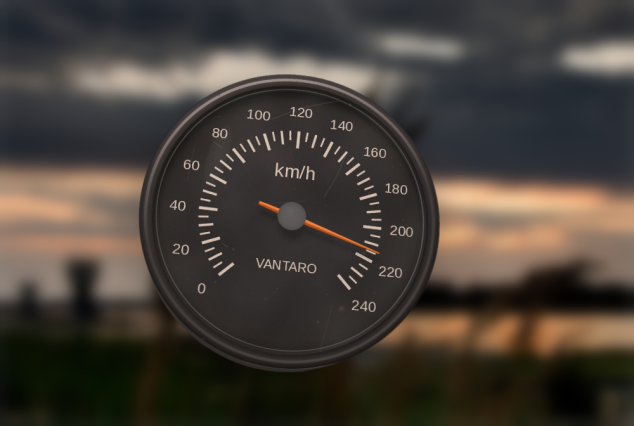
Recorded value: {"value": 215, "unit": "km/h"}
